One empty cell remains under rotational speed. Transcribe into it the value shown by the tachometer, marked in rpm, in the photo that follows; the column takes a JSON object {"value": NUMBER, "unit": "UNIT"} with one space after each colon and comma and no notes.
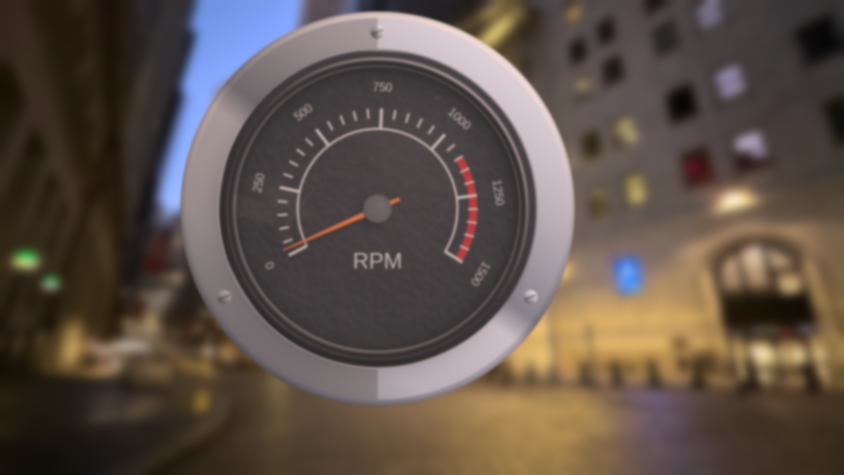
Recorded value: {"value": 25, "unit": "rpm"}
